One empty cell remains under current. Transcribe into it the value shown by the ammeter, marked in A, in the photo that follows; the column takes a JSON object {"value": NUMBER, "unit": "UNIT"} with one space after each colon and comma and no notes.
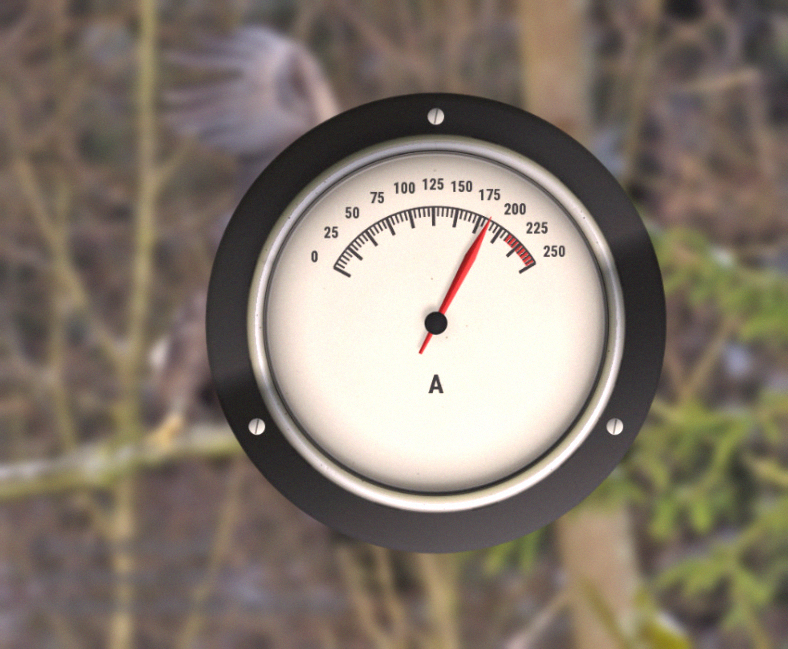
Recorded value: {"value": 185, "unit": "A"}
